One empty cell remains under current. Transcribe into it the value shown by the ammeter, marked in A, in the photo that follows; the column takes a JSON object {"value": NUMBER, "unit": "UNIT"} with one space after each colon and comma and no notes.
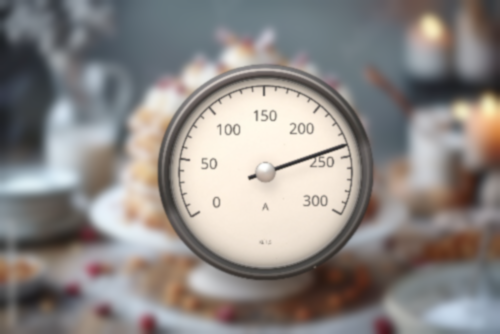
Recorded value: {"value": 240, "unit": "A"}
